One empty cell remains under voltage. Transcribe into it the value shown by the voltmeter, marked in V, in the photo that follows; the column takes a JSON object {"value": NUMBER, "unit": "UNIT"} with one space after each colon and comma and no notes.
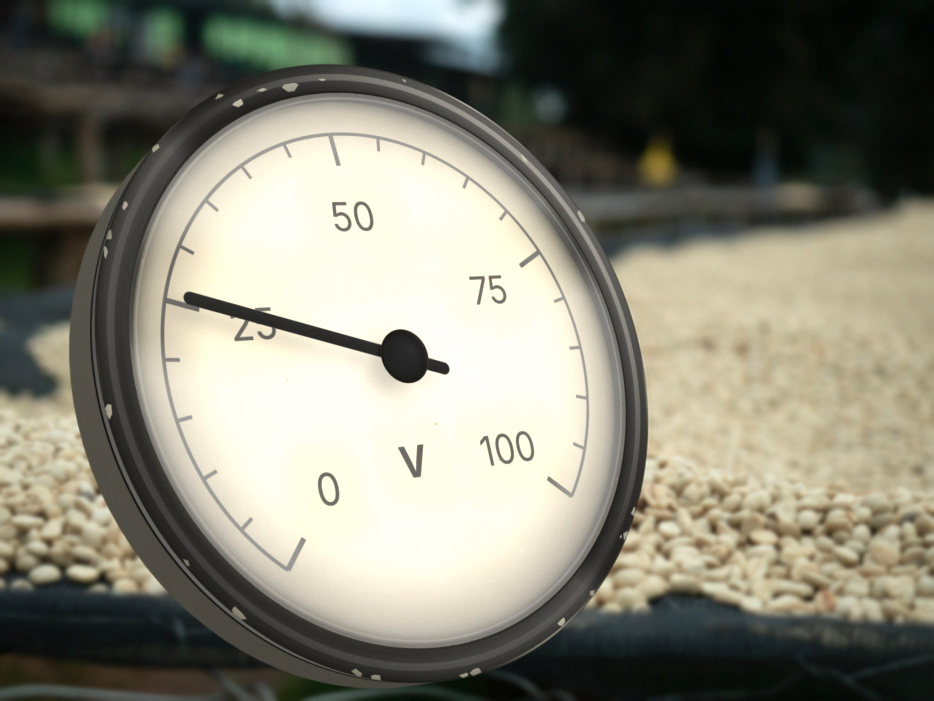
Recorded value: {"value": 25, "unit": "V"}
